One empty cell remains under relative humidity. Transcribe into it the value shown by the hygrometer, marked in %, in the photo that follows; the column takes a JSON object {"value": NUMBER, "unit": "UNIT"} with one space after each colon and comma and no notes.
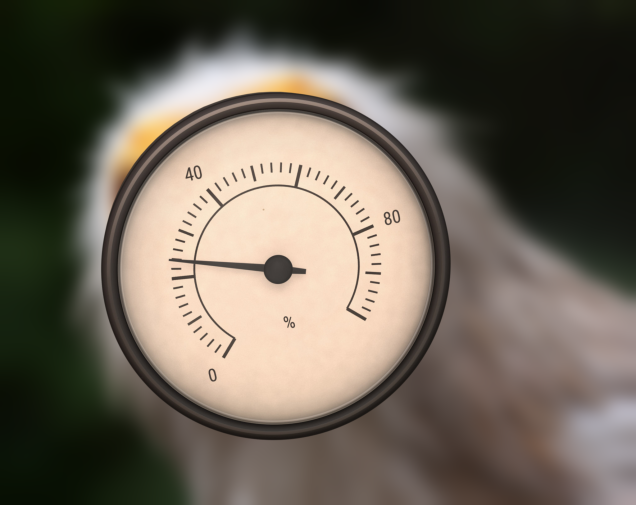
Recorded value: {"value": 24, "unit": "%"}
